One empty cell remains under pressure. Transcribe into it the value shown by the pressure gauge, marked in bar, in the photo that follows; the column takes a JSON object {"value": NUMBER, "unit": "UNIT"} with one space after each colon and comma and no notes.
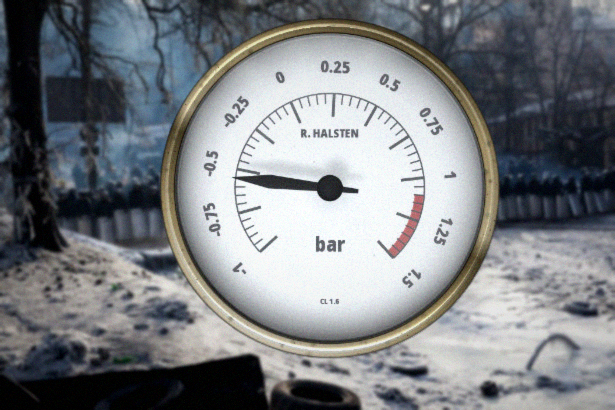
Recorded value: {"value": -0.55, "unit": "bar"}
